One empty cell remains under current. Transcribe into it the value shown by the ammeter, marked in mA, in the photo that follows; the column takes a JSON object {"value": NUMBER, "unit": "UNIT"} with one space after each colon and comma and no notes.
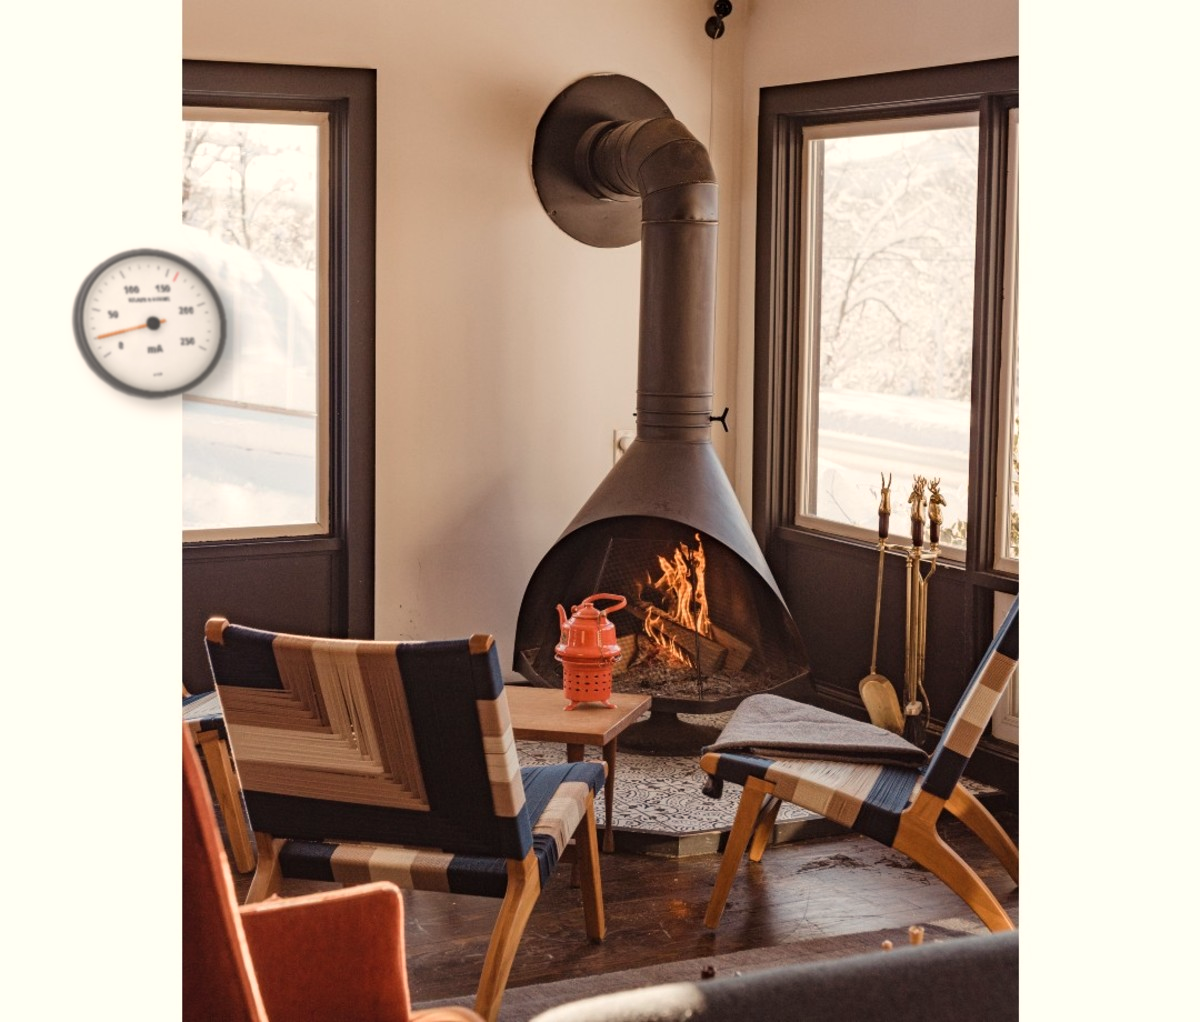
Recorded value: {"value": 20, "unit": "mA"}
